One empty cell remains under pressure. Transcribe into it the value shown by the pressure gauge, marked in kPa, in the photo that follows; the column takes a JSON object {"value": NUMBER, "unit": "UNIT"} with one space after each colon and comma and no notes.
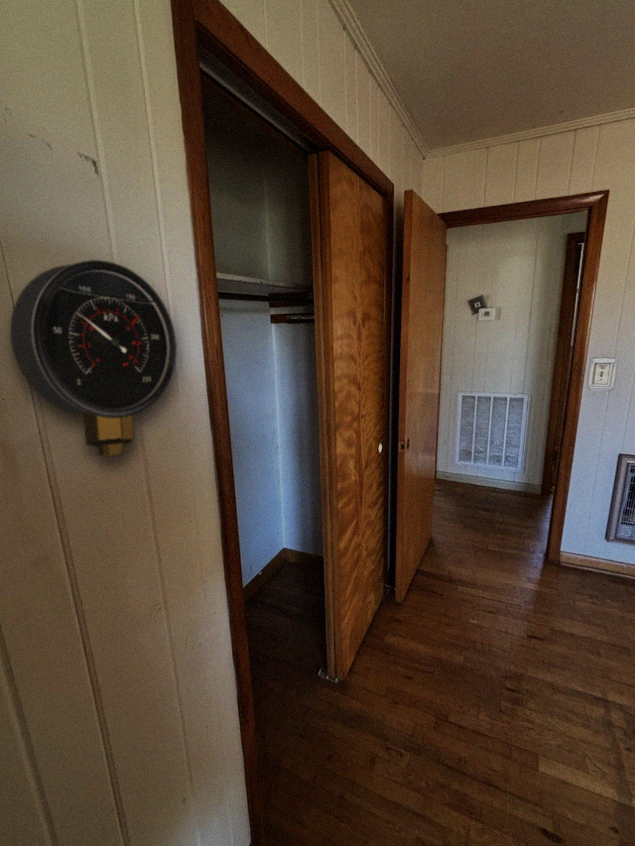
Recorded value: {"value": 75, "unit": "kPa"}
